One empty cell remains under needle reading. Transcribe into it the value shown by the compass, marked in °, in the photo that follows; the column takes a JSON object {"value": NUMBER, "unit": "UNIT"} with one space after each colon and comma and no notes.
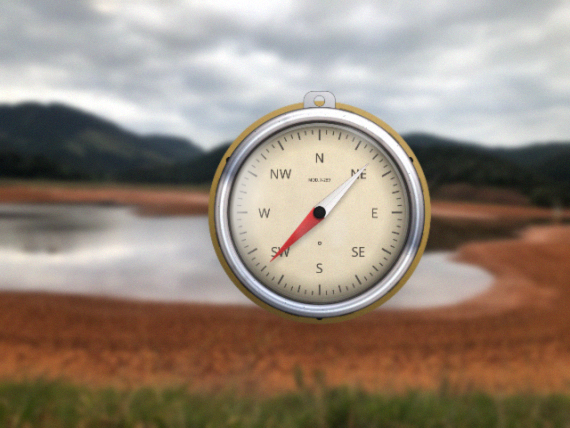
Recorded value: {"value": 225, "unit": "°"}
